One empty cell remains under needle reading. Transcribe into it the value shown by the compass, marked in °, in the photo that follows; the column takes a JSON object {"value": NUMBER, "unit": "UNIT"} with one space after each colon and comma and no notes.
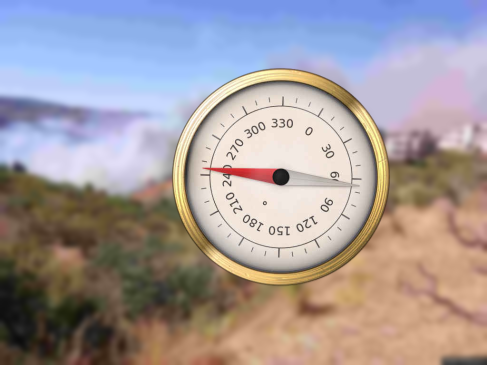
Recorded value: {"value": 245, "unit": "°"}
